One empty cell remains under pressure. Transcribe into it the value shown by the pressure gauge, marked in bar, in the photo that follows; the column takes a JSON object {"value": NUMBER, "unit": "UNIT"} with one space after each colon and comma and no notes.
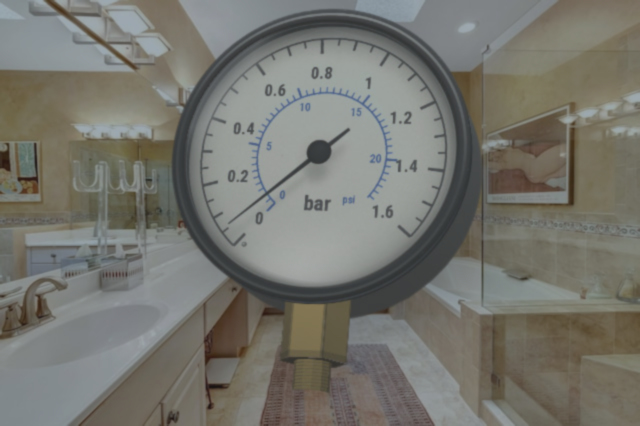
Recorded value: {"value": 0.05, "unit": "bar"}
